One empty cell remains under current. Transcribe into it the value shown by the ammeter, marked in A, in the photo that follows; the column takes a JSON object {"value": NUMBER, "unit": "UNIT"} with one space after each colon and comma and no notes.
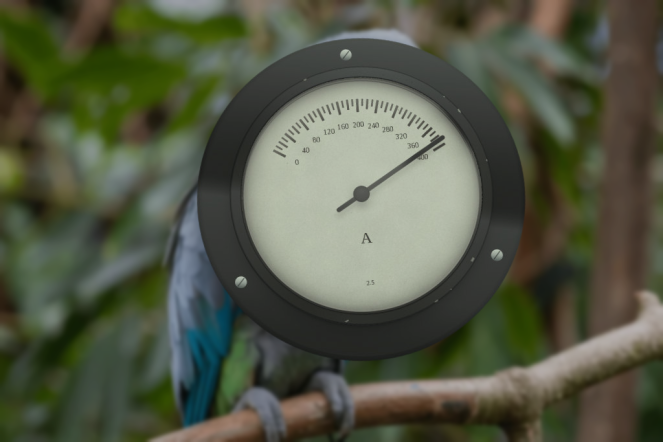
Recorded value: {"value": 390, "unit": "A"}
